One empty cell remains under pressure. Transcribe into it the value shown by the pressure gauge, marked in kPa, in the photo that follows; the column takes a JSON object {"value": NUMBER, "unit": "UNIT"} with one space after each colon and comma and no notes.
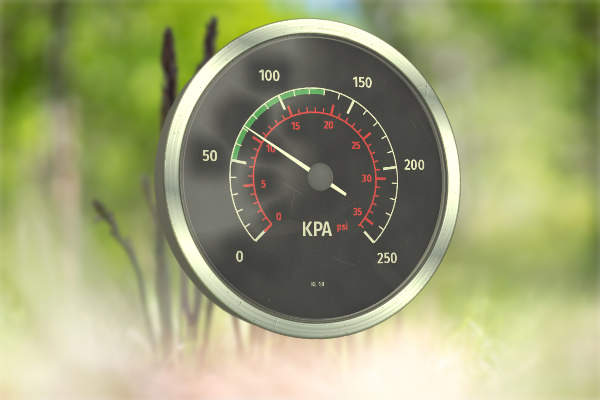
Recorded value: {"value": 70, "unit": "kPa"}
